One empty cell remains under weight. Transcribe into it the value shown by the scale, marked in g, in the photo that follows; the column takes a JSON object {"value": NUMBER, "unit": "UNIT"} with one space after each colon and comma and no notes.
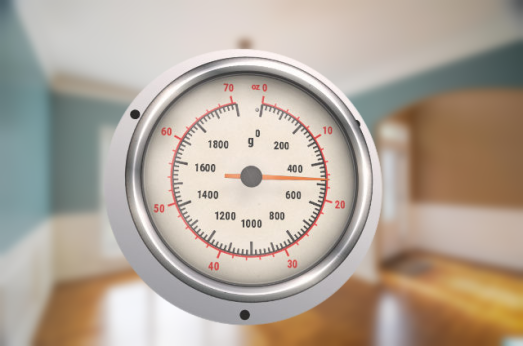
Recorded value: {"value": 480, "unit": "g"}
